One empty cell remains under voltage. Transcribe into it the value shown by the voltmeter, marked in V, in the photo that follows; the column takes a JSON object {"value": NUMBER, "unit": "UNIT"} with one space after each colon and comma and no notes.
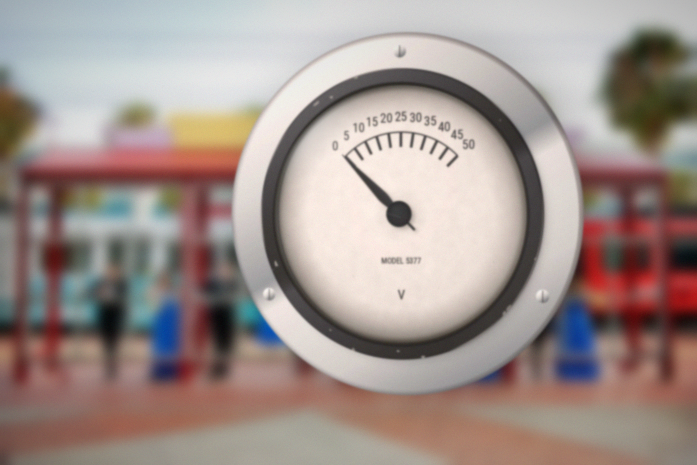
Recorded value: {"value": 0, "unit": "V"}
